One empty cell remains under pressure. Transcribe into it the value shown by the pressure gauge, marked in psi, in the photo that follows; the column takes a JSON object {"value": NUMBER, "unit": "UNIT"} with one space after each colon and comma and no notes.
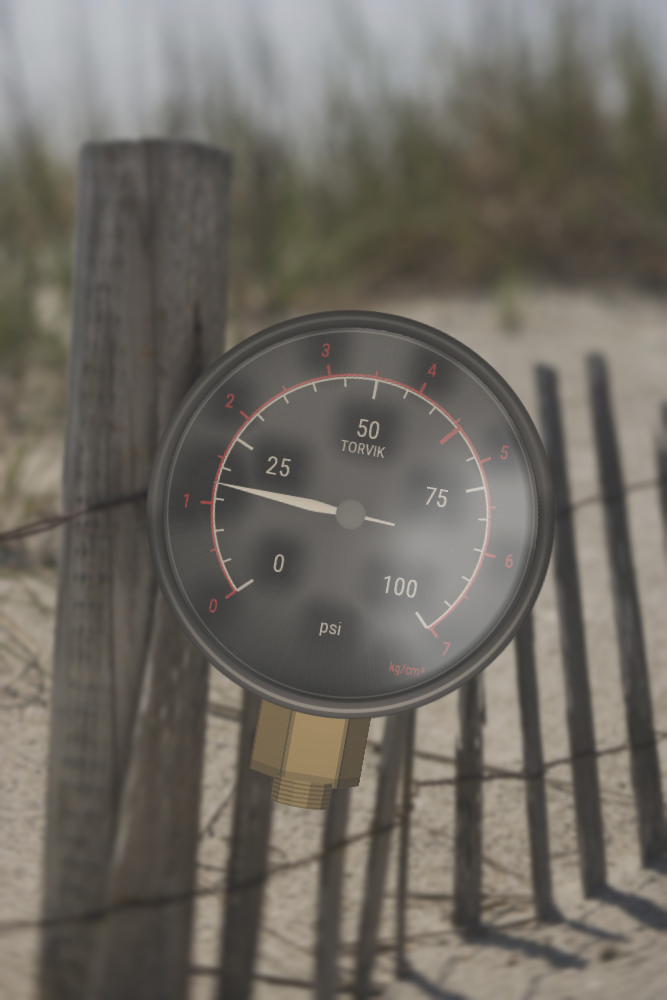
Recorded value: {"value": 17.5, "unit": "psi"}
